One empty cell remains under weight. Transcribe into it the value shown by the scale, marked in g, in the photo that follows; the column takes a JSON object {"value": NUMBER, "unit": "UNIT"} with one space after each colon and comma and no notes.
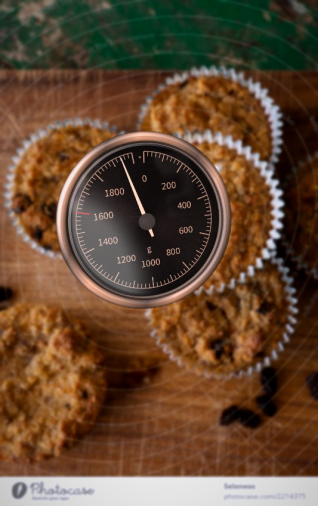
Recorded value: {"value": 1940, "unit": "g"}
